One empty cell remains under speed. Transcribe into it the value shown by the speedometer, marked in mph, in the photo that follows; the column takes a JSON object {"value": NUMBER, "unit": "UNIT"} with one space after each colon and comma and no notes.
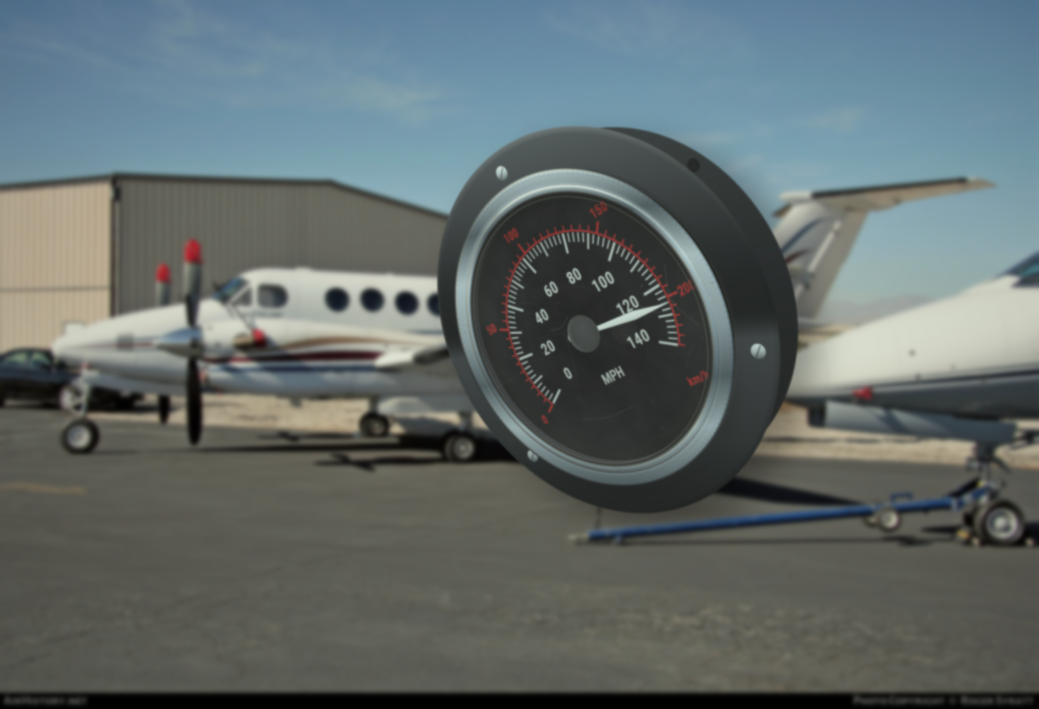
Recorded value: {"value": 126, "unit": "mph"}
